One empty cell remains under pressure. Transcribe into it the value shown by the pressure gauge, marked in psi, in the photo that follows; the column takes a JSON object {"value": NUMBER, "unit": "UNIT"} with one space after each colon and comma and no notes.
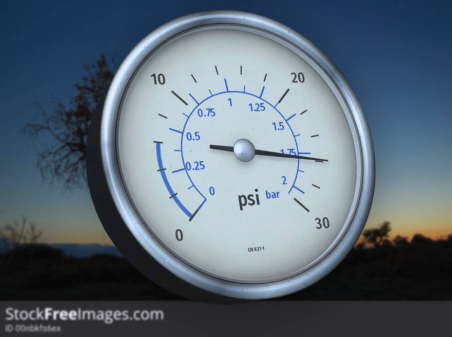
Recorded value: {"value": 26, "unit": "psi"}
